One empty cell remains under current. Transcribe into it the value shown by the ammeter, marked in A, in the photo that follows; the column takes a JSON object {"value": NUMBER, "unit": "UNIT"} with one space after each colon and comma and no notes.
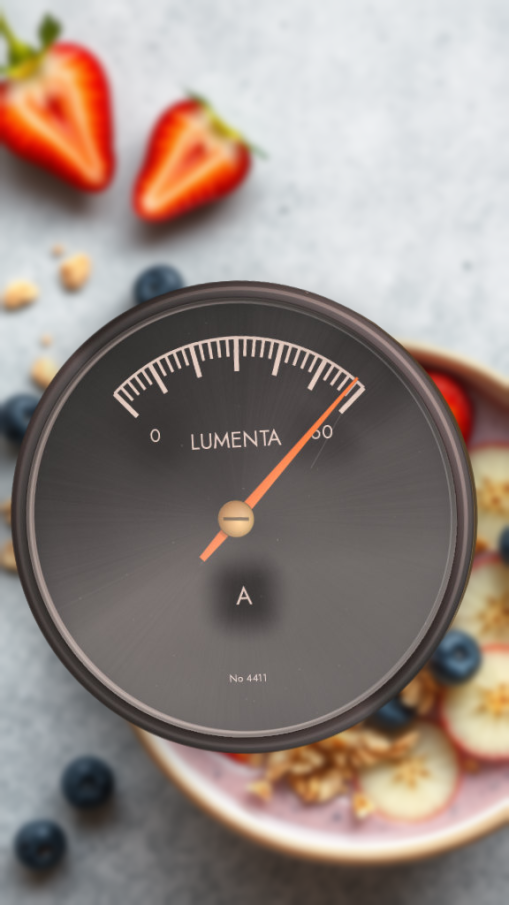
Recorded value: {"value": 58, "unit": "A"}
